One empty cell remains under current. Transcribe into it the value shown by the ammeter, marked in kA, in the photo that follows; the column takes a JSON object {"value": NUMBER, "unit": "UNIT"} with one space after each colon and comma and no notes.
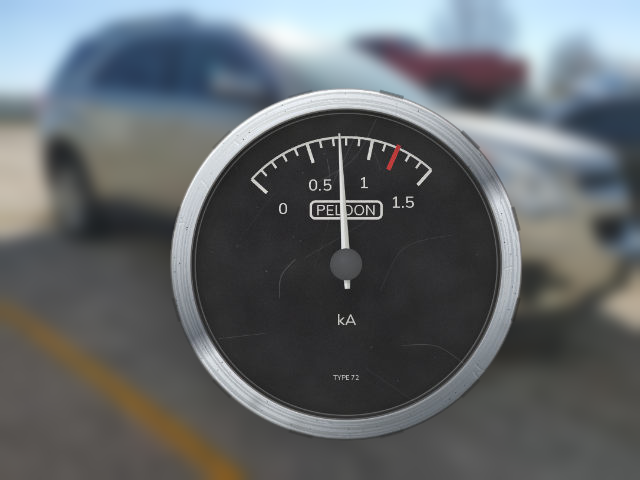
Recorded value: {"value": 0.75, "unit": "kA"}
